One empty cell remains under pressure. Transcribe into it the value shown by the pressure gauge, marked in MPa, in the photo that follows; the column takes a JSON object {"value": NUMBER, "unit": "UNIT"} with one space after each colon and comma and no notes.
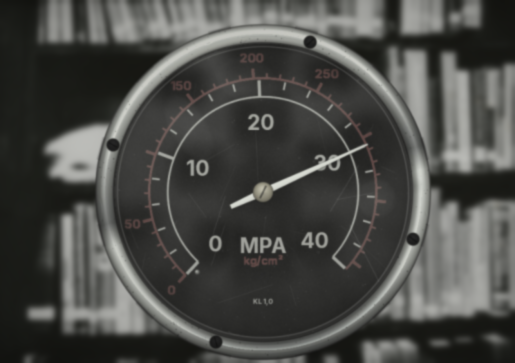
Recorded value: {"value": 30, "unit": "MPa"}
